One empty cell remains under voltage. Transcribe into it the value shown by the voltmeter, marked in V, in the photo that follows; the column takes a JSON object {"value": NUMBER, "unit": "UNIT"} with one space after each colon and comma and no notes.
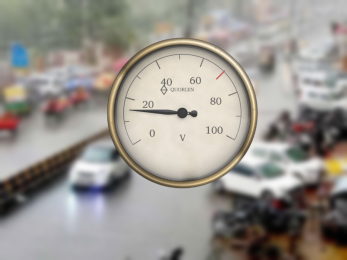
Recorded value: {"value": 15, "unit": "V"}
